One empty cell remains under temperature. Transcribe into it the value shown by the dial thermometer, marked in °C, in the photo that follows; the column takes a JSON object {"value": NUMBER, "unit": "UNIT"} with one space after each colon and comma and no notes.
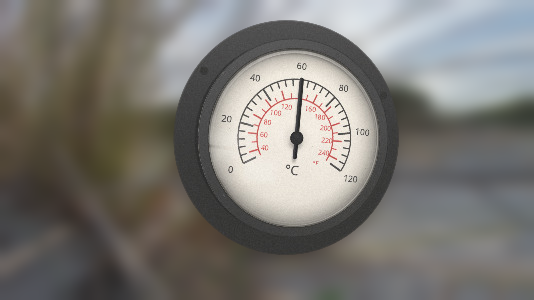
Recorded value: {"value": 60, "unit": "°C"}
